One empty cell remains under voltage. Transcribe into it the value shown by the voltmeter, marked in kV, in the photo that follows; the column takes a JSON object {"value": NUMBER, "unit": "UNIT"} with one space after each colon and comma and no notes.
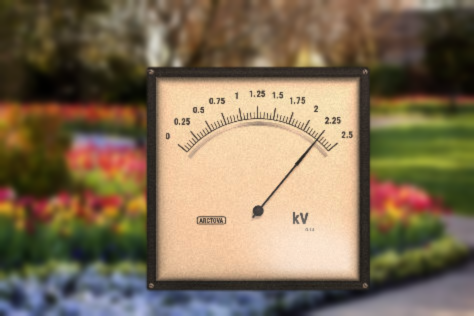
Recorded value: {"value": 2.25, "unit": "kV"}
